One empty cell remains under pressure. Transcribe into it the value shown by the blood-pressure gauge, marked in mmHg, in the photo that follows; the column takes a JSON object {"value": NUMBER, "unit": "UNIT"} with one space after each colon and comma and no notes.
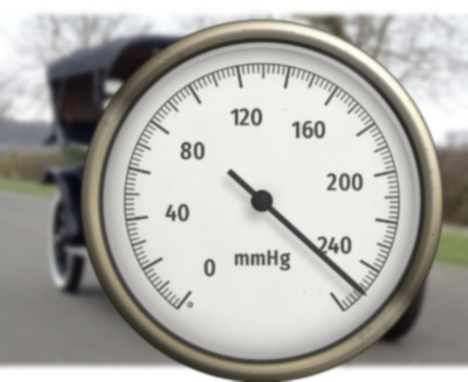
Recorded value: {"value": 250, "unit": "mmHg"}
